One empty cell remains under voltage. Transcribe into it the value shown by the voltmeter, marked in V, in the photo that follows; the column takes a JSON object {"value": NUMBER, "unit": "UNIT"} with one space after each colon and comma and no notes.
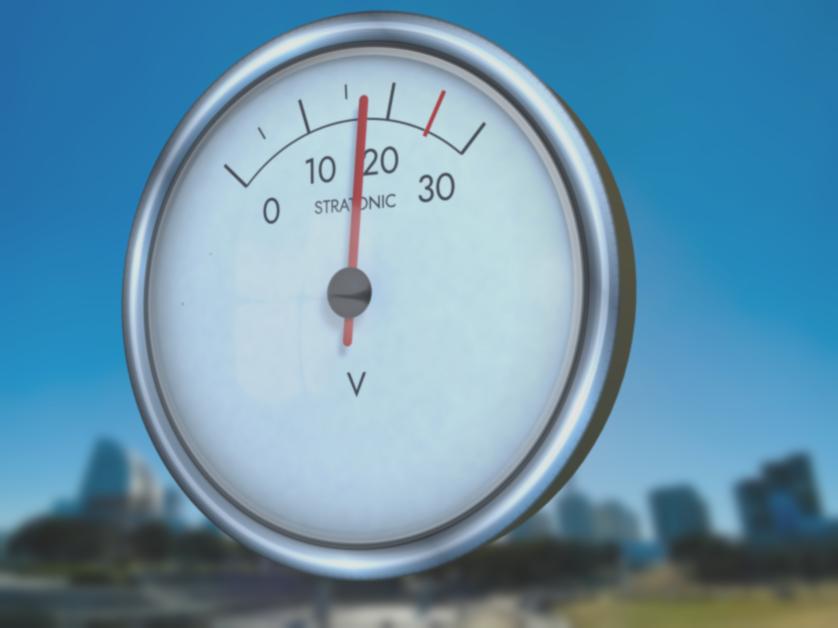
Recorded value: {"value": 17.5, "unit": "V"}
